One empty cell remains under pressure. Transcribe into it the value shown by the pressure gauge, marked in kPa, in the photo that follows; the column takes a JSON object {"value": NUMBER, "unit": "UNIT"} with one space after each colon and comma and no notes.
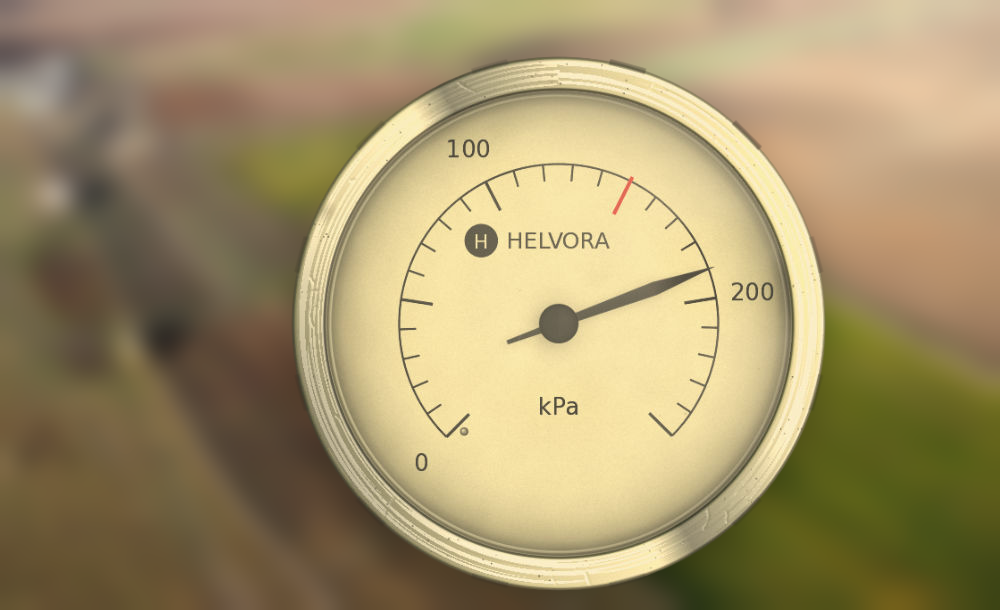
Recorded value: {"value": 190, "unit": "kPa"}
